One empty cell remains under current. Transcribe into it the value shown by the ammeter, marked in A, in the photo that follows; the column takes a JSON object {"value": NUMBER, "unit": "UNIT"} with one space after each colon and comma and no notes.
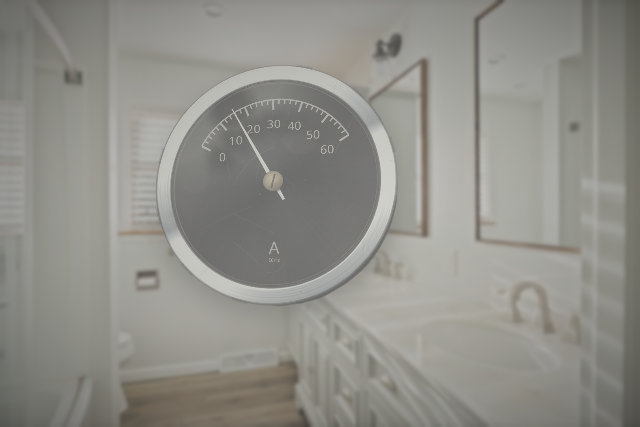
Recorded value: {"value": 16, "unit": "A"}
